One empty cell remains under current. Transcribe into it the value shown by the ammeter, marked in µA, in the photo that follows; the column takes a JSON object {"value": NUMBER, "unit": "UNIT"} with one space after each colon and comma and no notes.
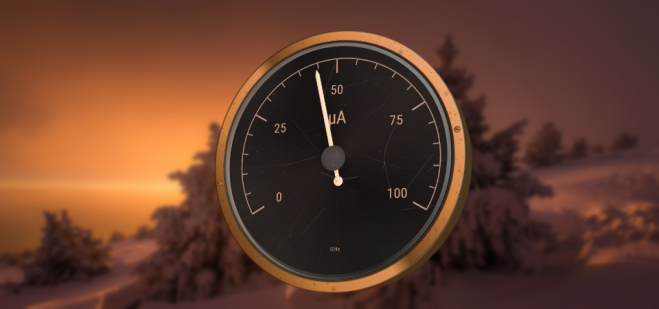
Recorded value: {"value": 45, "unit": "µA"}
